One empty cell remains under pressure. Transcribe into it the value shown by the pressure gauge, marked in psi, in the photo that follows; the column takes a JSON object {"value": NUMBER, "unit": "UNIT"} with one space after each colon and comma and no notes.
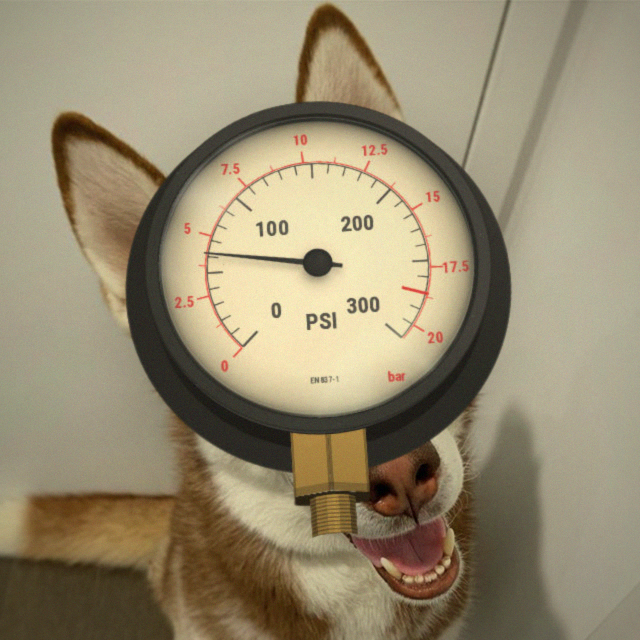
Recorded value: {"value": 60, "unit": "psi"}
